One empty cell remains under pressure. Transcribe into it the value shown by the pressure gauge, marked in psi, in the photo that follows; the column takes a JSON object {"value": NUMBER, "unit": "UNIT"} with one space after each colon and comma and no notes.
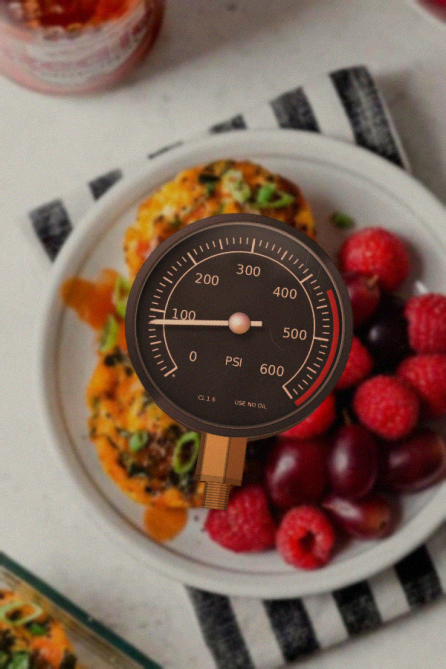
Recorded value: {"value": 80, "unit": "psi"}
